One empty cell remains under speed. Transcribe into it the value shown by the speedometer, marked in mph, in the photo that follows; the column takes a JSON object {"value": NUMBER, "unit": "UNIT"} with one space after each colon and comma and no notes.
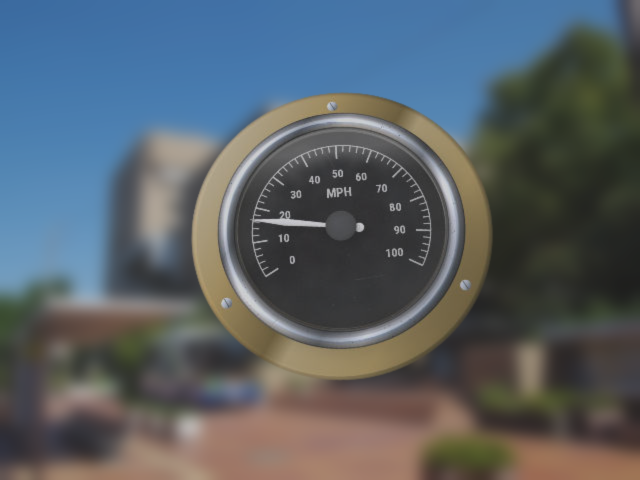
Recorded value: {"value": 16, "unit": "mph"}
